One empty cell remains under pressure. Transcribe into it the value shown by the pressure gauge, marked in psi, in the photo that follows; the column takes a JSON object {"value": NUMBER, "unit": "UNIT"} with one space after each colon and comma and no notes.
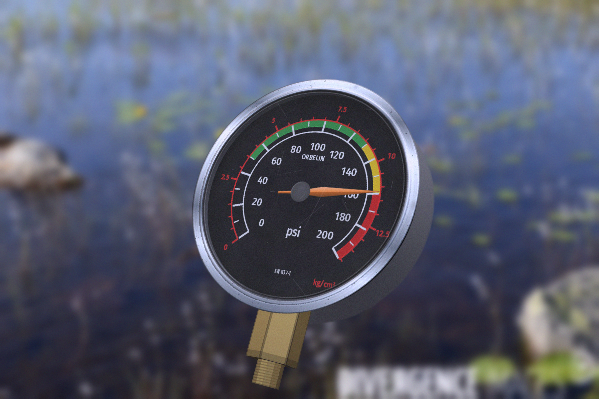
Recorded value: {"value": 160, "unit": "psi"}
